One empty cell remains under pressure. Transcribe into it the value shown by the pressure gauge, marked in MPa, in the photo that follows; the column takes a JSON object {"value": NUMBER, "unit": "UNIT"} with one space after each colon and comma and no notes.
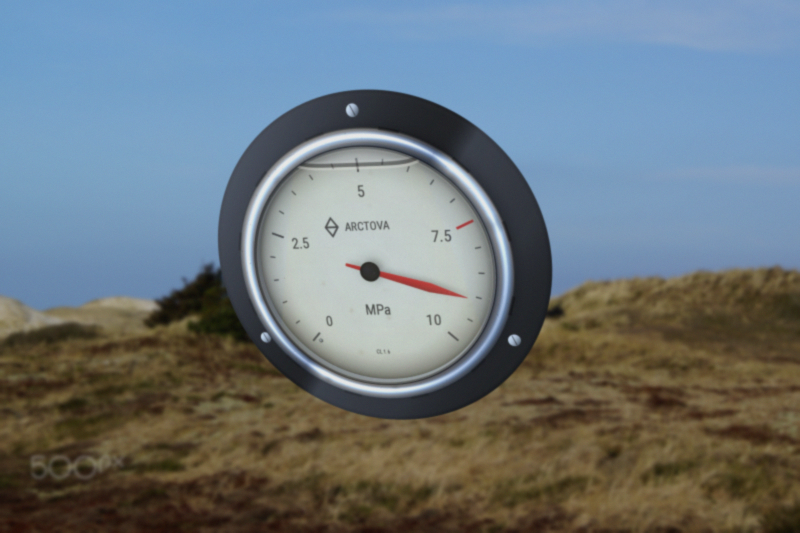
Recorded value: {"value": 9, "unit": "MPa"}
